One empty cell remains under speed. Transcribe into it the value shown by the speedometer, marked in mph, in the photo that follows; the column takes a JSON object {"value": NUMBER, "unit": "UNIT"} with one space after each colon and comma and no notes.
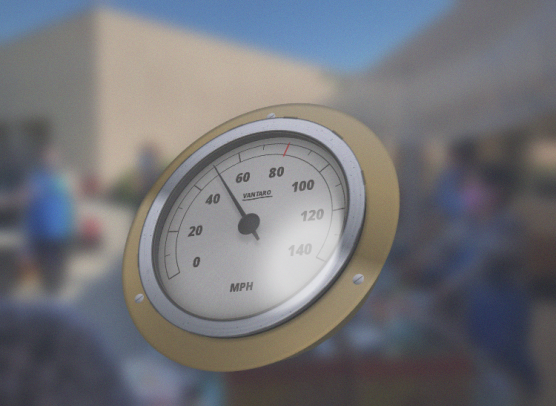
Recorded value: {"value": 50, "unit": "mph"}
